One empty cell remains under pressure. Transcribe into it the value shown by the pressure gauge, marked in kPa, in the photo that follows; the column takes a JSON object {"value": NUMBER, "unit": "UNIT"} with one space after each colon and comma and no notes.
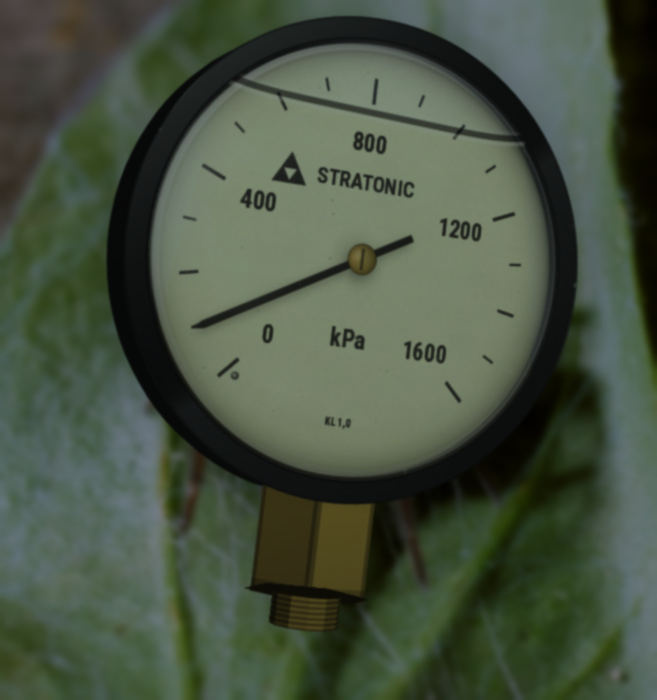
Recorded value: {"value": 100, "unit": "kPa"}
